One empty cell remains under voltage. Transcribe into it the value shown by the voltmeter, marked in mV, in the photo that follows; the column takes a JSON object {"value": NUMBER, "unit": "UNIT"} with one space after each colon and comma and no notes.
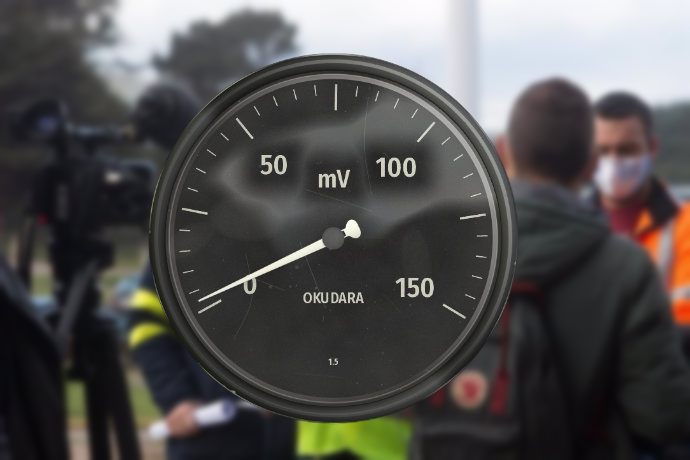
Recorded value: {"value": 2.5, "unit": "mV"}
